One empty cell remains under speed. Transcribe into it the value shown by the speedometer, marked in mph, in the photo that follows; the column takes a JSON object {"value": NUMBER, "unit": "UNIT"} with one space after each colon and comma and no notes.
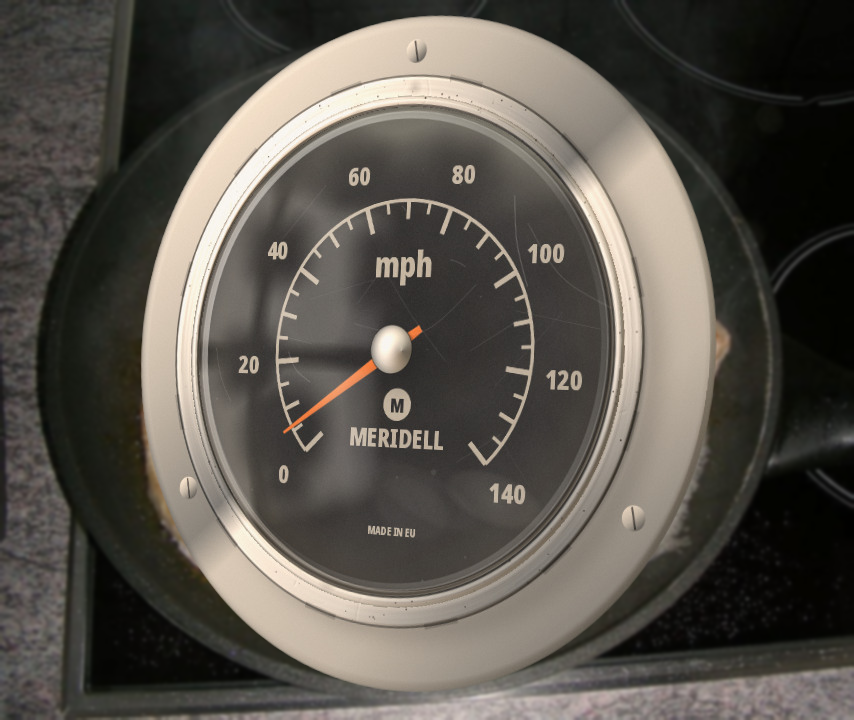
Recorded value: {"value": 5, "unit": "mph"}
